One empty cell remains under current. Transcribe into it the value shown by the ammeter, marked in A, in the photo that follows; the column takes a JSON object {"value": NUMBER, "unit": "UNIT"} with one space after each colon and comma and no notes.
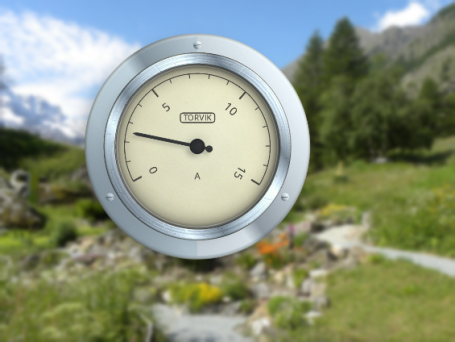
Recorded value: {"value": 2.5, "unit": "A"}
